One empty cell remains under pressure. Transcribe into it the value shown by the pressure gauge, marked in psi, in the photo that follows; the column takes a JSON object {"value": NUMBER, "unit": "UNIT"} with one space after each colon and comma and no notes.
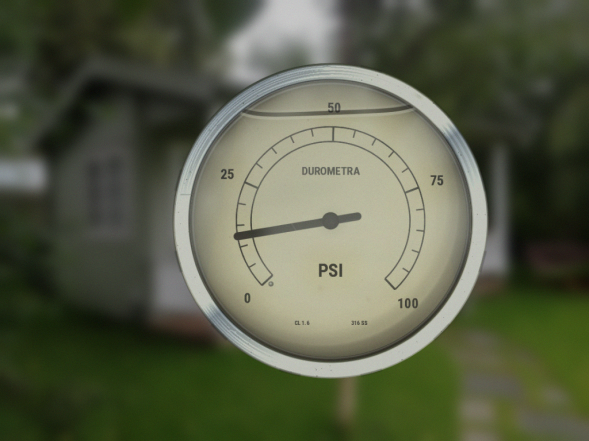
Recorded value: {"value": 12.5, "unit": "psi"}
